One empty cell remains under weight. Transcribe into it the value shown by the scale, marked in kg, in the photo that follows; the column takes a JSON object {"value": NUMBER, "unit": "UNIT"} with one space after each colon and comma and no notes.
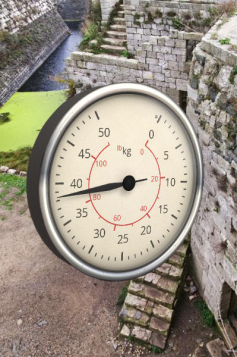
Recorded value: {"value": 38.5, "unit": "kg"}
